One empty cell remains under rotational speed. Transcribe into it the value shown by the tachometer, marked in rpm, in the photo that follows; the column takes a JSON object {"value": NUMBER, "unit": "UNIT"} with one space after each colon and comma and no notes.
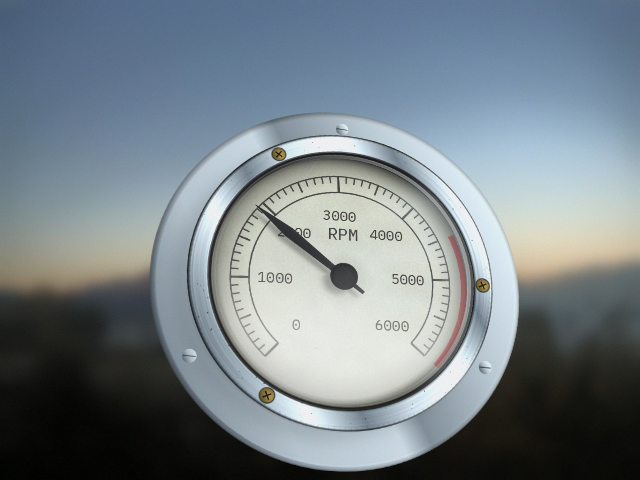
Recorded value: {"value": 1900, "unit": "rpm"}
